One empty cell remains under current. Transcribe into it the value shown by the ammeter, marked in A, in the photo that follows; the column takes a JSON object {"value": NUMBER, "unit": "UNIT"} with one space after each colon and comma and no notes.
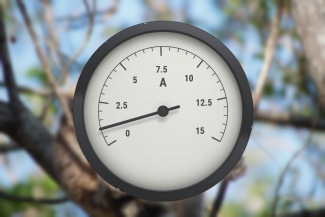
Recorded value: {"value": 1, "unit": "A"}
